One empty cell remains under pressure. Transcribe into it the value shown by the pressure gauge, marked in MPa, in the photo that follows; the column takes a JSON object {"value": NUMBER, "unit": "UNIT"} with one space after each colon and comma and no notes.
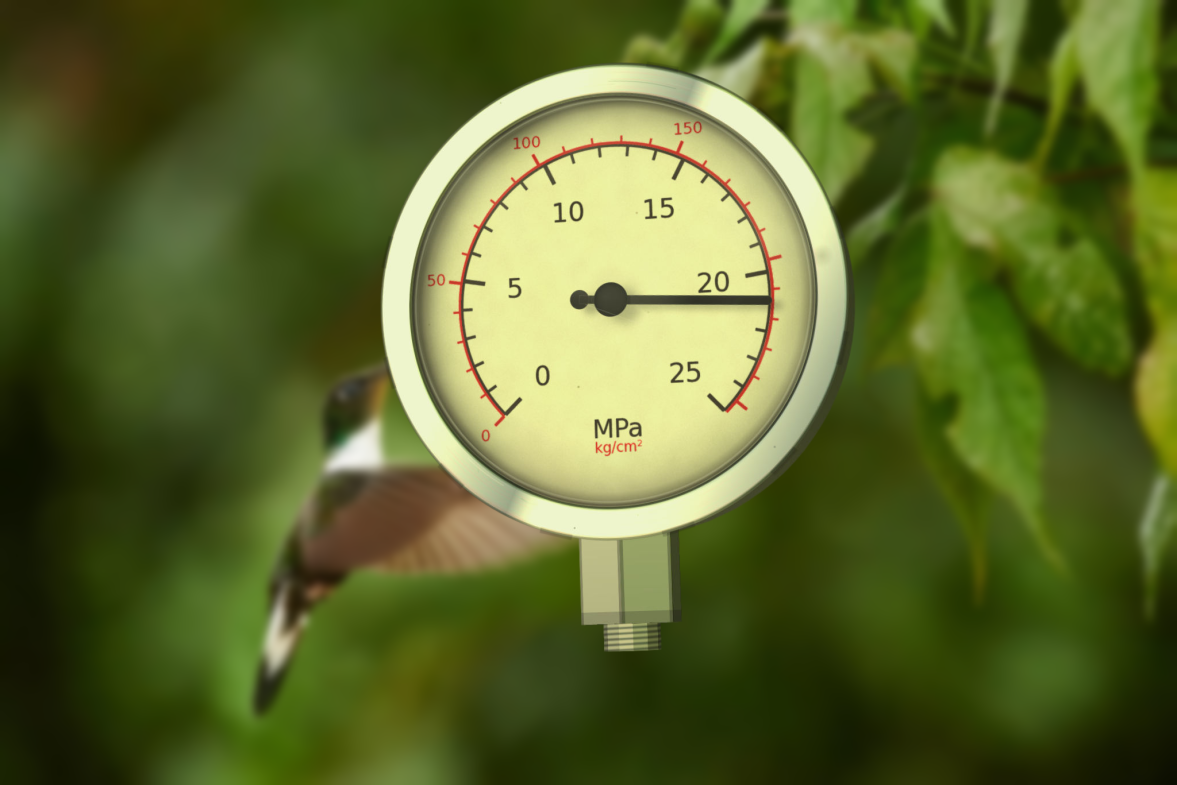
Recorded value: {"value": 21, "unit": "MPa"}
